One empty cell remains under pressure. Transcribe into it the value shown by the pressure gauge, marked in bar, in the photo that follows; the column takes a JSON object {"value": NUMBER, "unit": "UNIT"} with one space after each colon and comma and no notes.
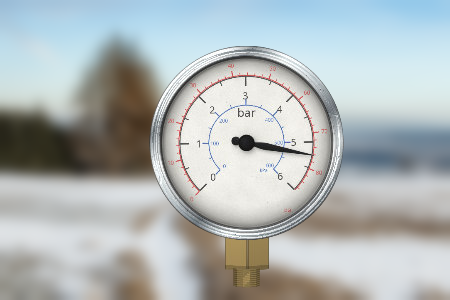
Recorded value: {"value": 5.25, "unit": "bar"}
